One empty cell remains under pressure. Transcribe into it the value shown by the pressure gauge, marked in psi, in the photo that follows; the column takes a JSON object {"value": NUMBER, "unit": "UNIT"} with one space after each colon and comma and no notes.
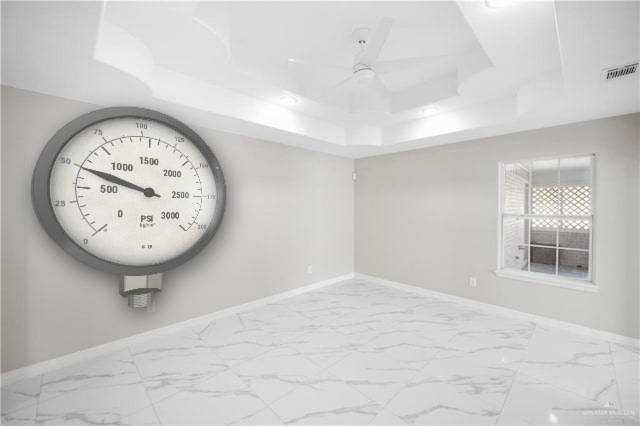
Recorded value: {"value": 700, "unit": "psi"}
